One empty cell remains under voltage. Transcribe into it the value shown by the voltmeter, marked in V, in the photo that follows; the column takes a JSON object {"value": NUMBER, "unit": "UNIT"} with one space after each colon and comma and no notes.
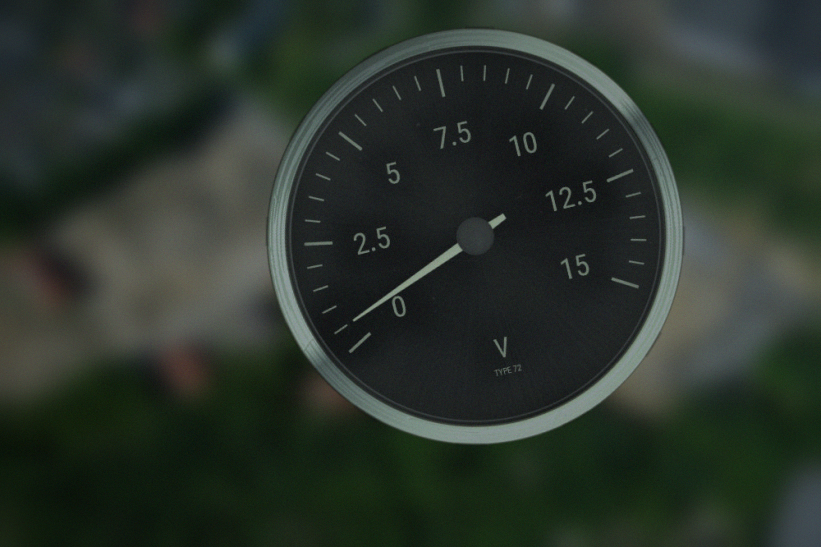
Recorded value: {"value": 0.5, "unit": "V"}
